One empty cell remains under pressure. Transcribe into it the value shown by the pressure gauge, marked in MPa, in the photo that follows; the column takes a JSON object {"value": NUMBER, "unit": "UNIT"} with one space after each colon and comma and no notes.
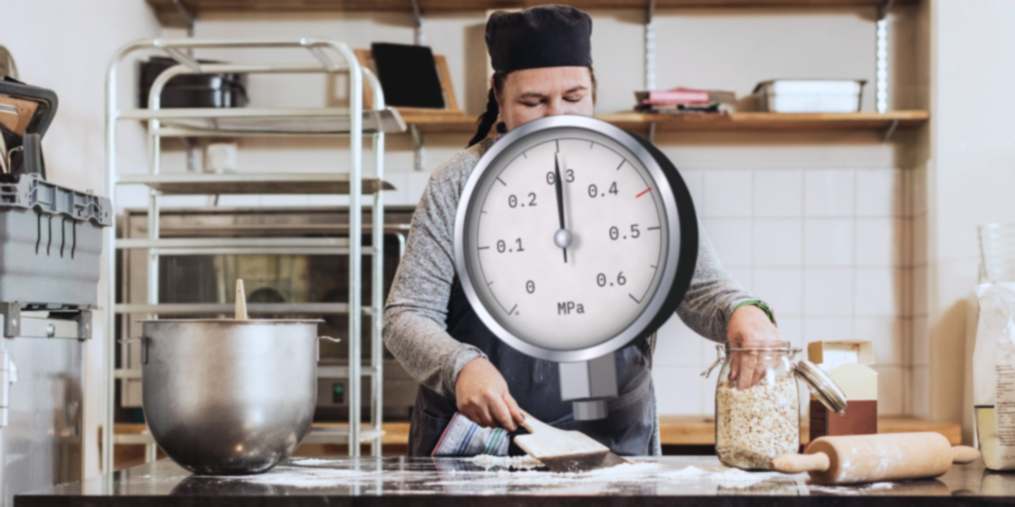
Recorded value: {"value": 0.3, "unit": "MPa"}
